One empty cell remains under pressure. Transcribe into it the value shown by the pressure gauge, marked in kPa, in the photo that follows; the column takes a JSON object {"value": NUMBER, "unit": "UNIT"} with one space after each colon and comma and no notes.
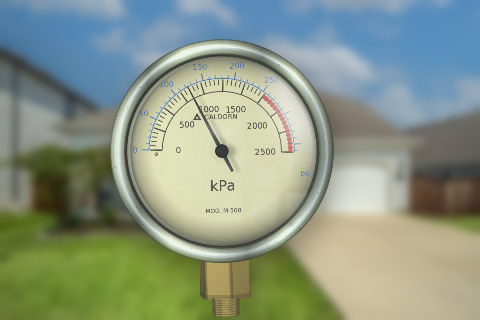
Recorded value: {"value": 850, "unit": "kPa"}
